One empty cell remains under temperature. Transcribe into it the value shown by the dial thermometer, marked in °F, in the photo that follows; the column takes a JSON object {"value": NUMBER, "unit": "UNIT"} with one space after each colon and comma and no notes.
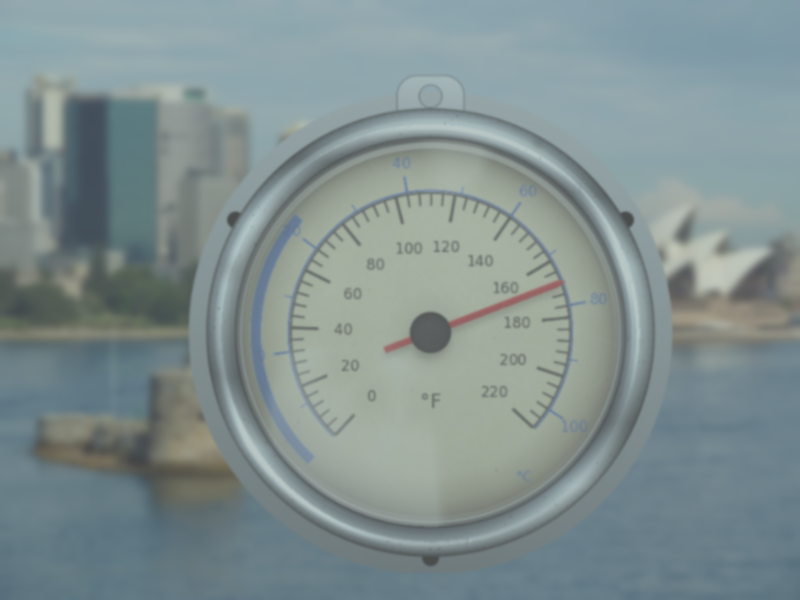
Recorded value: {"value": 168, "unit": "°F"}
